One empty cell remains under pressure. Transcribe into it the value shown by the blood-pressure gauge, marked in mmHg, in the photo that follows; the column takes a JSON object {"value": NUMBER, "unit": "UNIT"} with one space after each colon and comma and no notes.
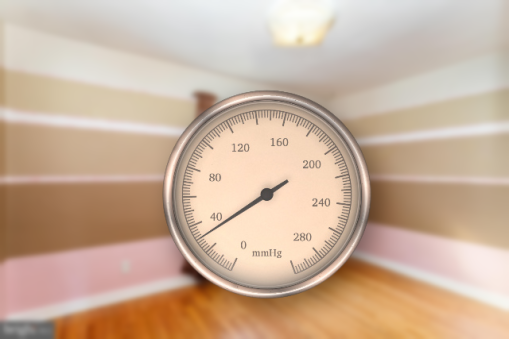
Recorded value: {"value": 30, "unit": "mmHg"}
